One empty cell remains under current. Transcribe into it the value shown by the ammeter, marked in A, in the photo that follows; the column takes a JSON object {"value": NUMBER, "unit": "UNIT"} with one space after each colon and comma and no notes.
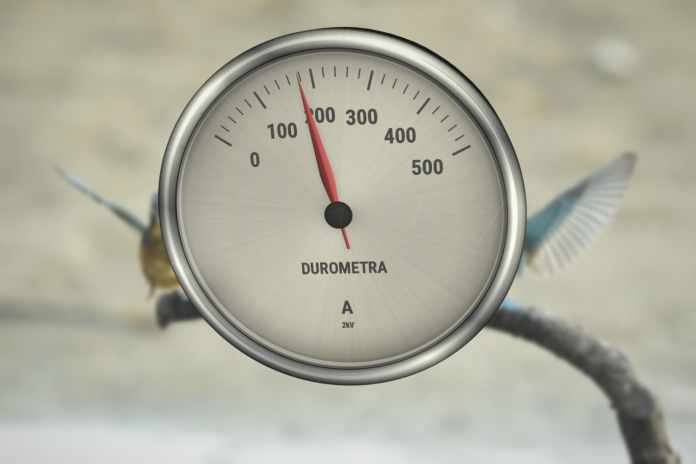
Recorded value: {"value": 180, "unit": "A"}
